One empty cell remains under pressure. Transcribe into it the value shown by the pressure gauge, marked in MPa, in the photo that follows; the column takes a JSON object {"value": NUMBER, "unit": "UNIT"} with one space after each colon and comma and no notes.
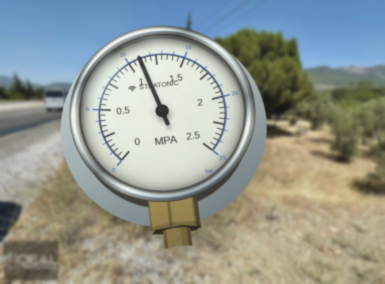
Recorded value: {"value": 1.1, "unit": "MPa"}
